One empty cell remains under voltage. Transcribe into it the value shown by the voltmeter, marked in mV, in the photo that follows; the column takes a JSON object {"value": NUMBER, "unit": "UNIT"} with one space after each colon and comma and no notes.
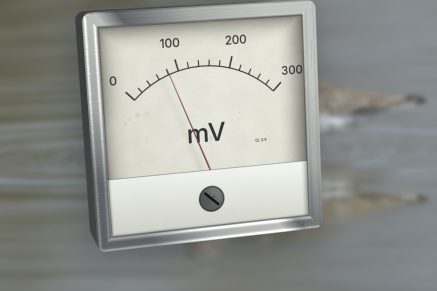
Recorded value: {"value": 80, "unit": "mV"}
